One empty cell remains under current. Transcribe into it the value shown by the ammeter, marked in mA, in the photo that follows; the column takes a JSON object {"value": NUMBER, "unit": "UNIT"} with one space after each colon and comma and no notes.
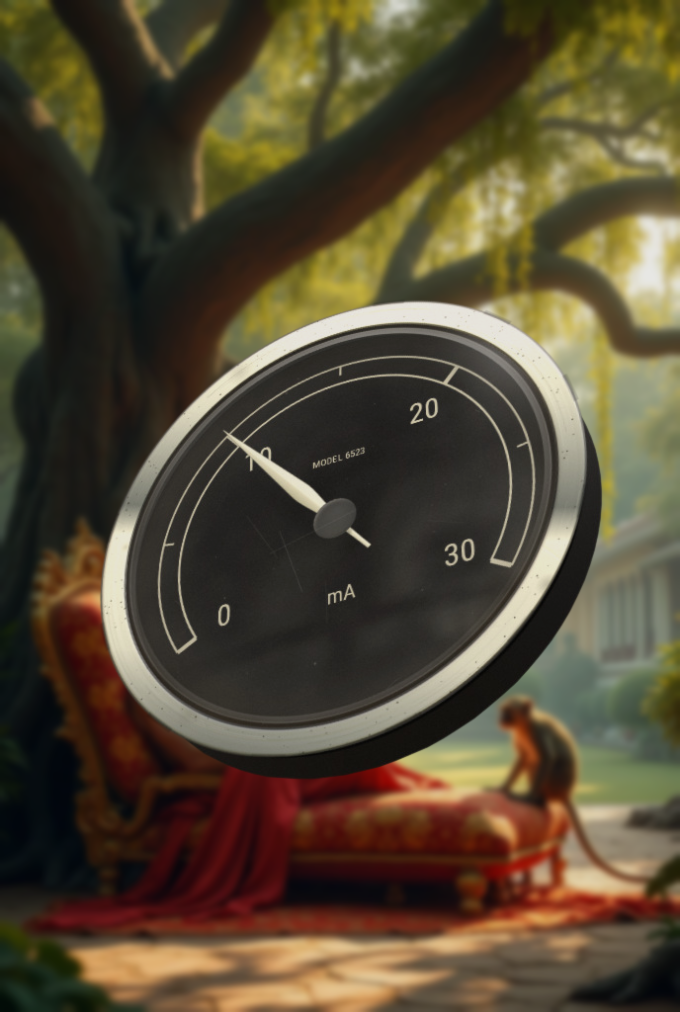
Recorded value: {"value": 10, "unit": "mA"}
